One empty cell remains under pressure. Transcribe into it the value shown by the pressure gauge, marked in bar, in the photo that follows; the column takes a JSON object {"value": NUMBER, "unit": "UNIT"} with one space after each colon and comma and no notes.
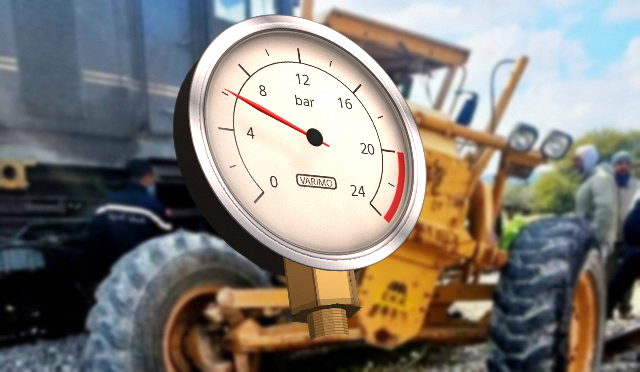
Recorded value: {"value": 6, "unit": "bar"}
